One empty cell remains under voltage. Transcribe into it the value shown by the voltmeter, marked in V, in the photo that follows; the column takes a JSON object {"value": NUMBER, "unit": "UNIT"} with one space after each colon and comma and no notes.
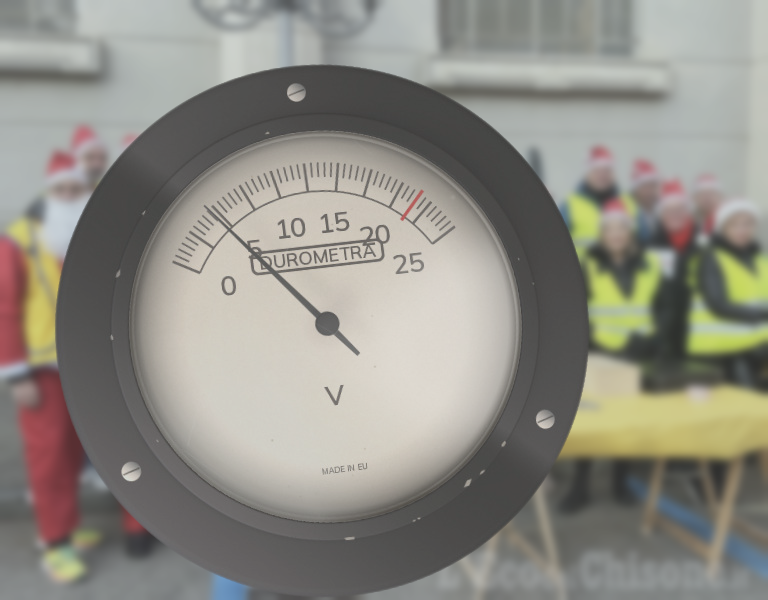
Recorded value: {"value": 4.5, "unit": "V"}
